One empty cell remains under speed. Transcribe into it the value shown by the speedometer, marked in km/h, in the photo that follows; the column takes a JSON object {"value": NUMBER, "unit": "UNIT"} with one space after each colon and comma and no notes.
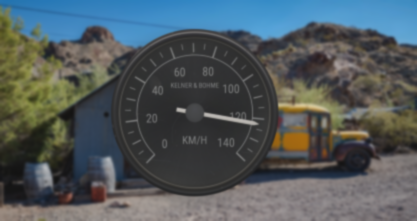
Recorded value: {"value": 122.5, "unit": "km/h"}
